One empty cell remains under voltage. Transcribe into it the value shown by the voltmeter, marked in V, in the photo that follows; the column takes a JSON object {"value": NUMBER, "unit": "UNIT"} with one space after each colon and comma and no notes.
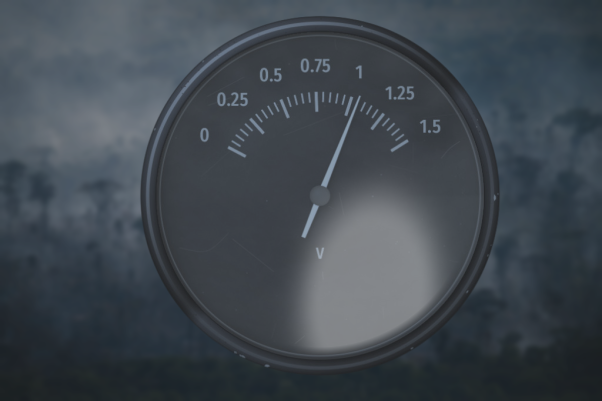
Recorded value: {"value": 1.05, "unit": "V"}
